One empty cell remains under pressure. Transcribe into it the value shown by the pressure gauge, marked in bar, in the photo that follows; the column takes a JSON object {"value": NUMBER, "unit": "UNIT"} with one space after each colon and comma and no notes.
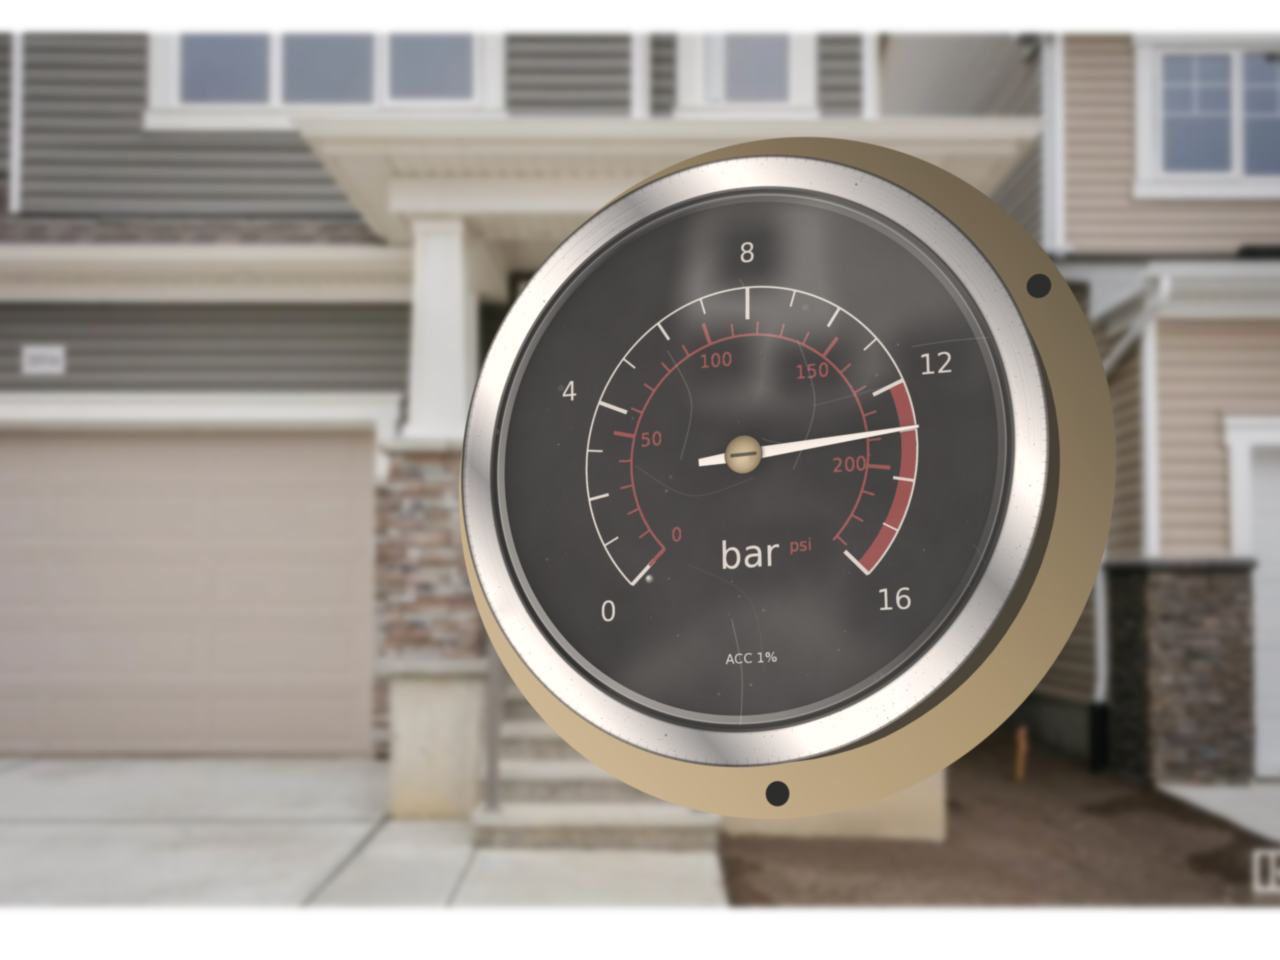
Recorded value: {"value": 13, "unit": "bar"}
